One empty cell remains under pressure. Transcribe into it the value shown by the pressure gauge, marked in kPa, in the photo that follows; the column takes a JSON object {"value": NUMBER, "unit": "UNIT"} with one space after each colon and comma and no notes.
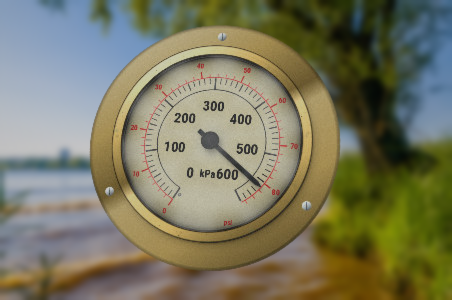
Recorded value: {"value": 560, "unit": "kPa"}
